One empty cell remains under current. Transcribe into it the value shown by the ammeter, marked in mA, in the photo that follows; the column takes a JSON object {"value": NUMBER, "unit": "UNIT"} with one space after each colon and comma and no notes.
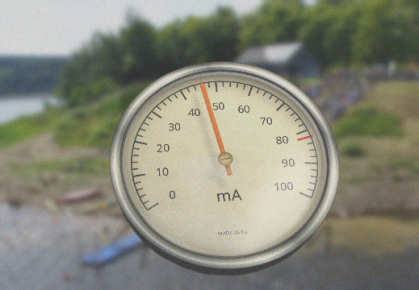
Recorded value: {"value": 46, "unit": "mA"}
